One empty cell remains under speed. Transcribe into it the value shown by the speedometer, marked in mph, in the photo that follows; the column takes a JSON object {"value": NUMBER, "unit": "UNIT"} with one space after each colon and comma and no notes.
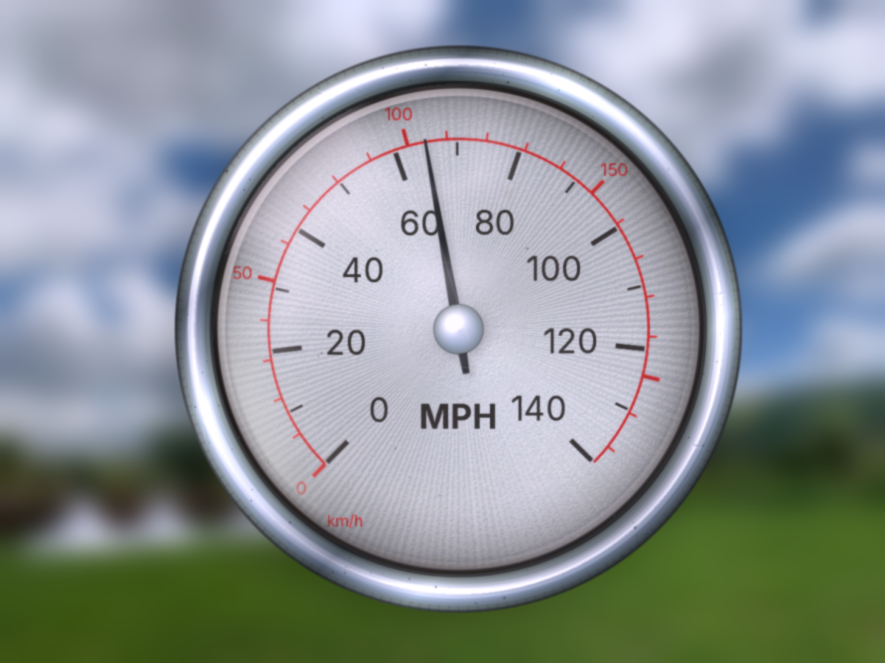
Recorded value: {"value": 65, "unit": "mph"}
